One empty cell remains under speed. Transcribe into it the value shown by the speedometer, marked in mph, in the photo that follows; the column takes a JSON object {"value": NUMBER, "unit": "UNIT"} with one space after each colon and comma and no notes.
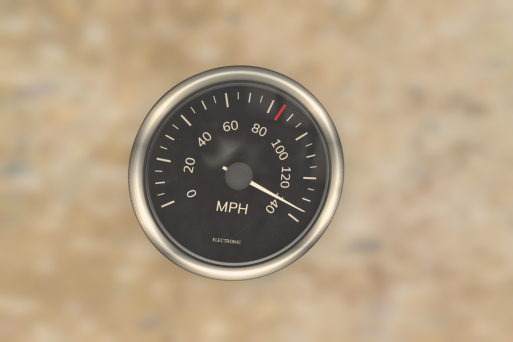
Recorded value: {"value": 135, "unit": "mph"}
